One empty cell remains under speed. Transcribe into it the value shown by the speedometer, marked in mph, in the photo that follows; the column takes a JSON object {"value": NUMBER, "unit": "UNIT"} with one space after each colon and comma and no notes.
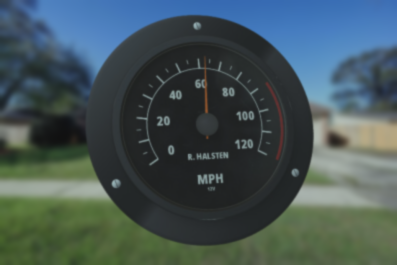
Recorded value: {"value": 62.5, "unit": "mph"}
